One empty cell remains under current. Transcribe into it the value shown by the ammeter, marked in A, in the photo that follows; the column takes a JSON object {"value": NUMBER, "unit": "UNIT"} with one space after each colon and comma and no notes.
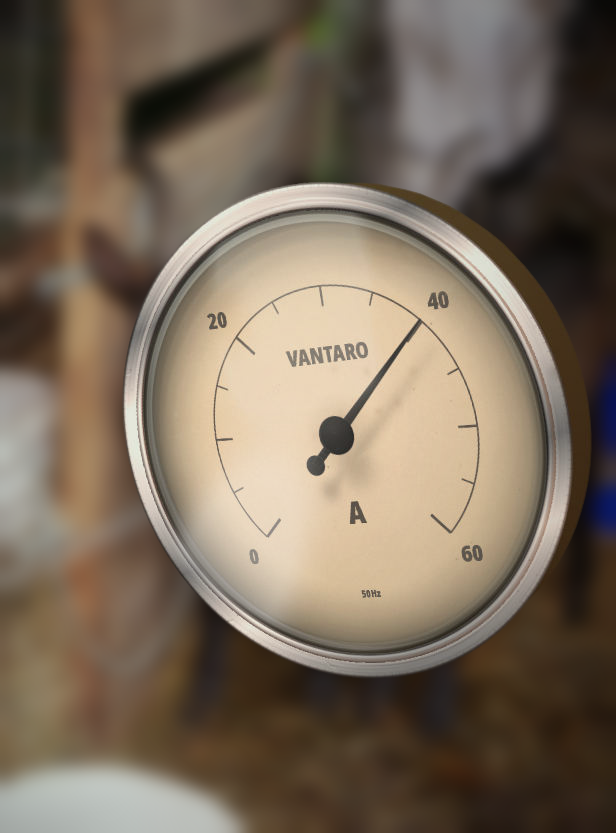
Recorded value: {"value": 40, "unit": "A"}
